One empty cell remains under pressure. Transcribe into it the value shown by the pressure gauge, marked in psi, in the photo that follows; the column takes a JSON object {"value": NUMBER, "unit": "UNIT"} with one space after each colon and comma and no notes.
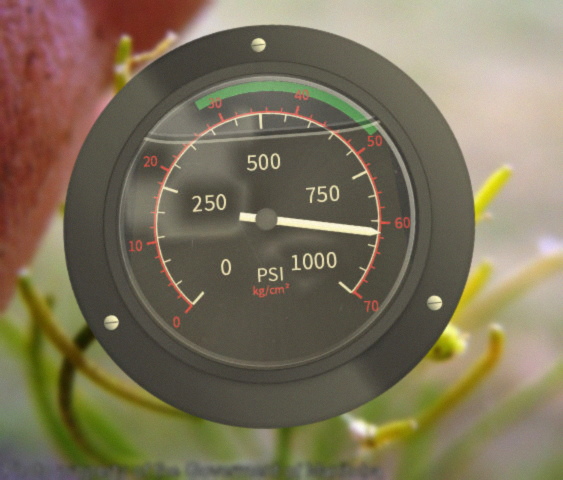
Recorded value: {"value": 875, "unit": "psi"}
